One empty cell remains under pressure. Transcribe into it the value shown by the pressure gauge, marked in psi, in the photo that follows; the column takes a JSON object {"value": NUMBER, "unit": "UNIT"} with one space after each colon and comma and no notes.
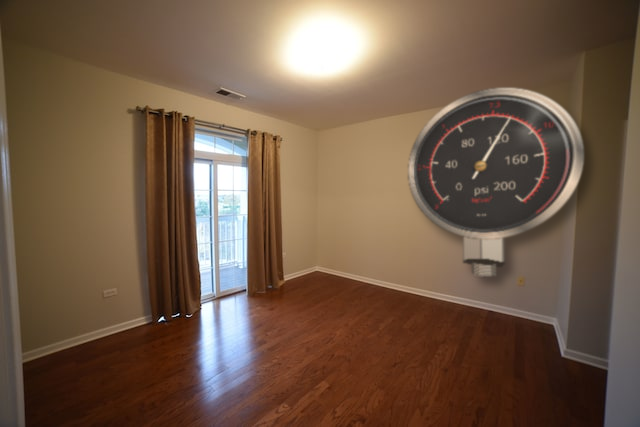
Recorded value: {"value": 120, "unit": "psi"}
